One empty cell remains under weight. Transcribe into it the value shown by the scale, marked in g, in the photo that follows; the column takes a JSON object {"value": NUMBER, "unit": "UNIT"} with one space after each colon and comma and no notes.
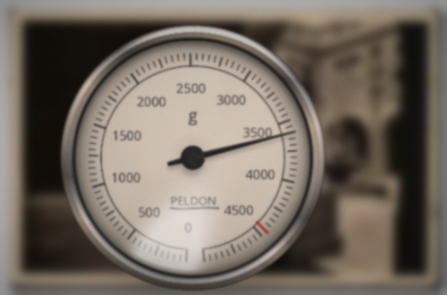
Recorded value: {"value": 3600, "unit": "g"}
